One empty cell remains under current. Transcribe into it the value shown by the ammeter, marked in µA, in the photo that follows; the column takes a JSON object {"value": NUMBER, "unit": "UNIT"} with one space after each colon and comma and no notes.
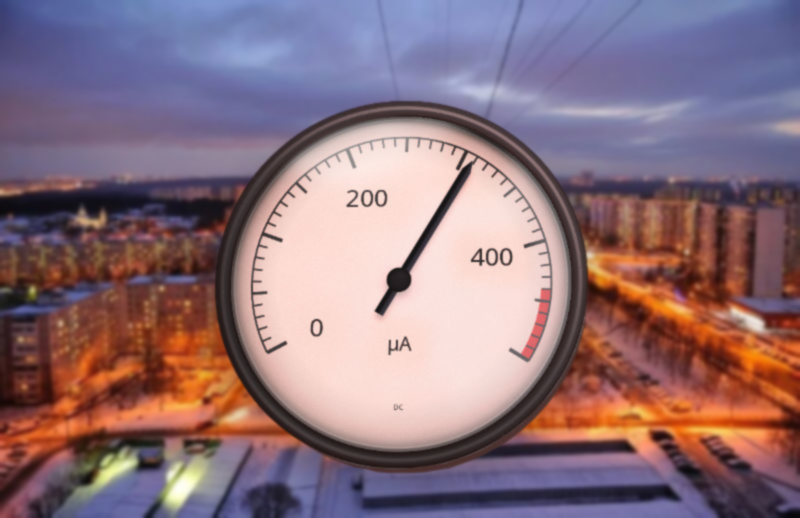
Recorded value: {"value": 310, "unit": "µA"}
